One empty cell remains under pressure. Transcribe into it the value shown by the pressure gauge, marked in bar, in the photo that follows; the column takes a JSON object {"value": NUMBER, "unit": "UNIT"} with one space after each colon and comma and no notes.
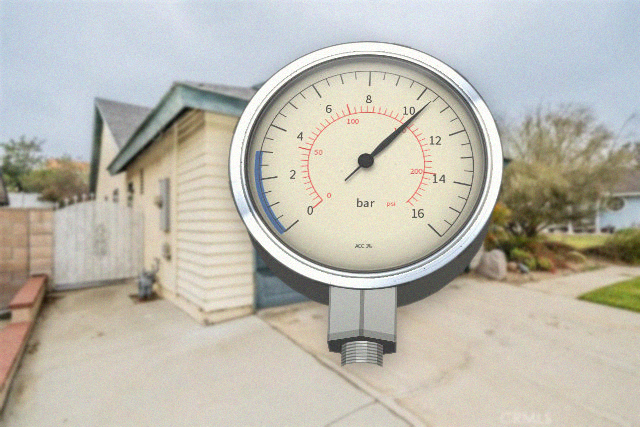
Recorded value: {"value": 10.5, "unit": "bar"}
